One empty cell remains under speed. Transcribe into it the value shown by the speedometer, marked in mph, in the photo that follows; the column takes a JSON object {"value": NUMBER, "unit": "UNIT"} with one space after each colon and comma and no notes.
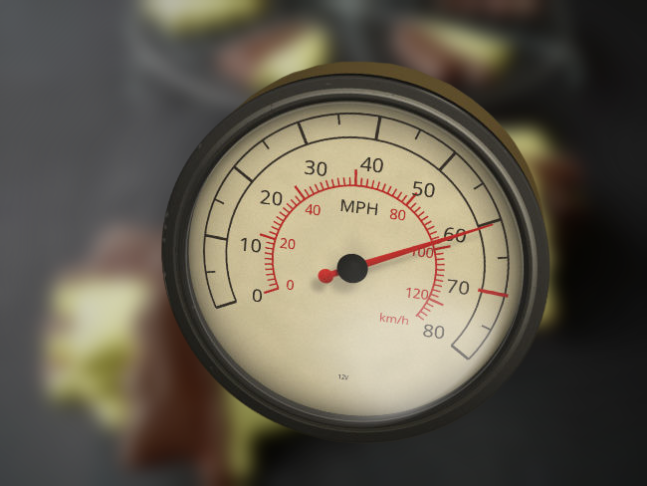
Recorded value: {"value": 60, "unit": "mph"}
